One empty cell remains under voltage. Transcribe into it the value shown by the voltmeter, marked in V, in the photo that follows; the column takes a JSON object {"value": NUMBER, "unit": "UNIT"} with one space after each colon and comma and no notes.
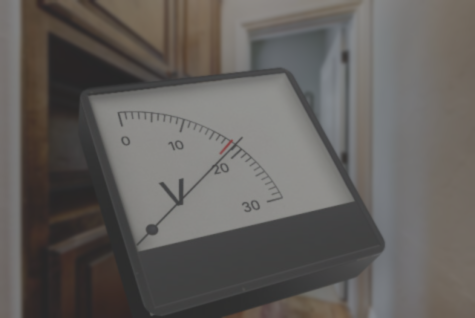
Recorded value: {"value": 19, "unit": "V"}
